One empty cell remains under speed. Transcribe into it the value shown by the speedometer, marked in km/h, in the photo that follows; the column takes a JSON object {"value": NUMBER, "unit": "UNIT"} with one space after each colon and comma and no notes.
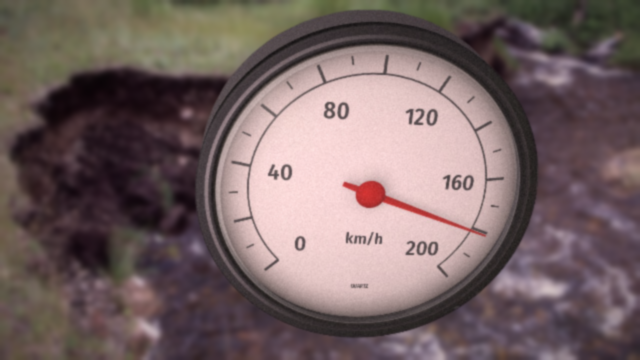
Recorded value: {"value": 180, "unit": "km/h"}
